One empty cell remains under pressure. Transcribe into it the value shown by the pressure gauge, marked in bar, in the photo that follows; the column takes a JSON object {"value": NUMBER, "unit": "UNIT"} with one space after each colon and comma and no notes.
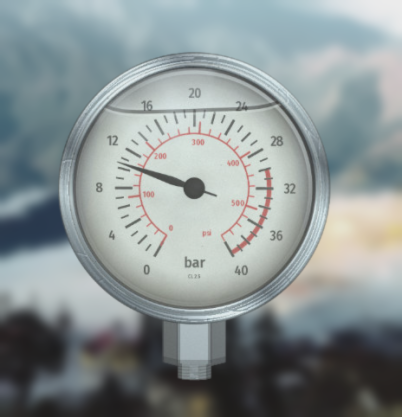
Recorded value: {"value": 10.5, "unit": "bar"}
